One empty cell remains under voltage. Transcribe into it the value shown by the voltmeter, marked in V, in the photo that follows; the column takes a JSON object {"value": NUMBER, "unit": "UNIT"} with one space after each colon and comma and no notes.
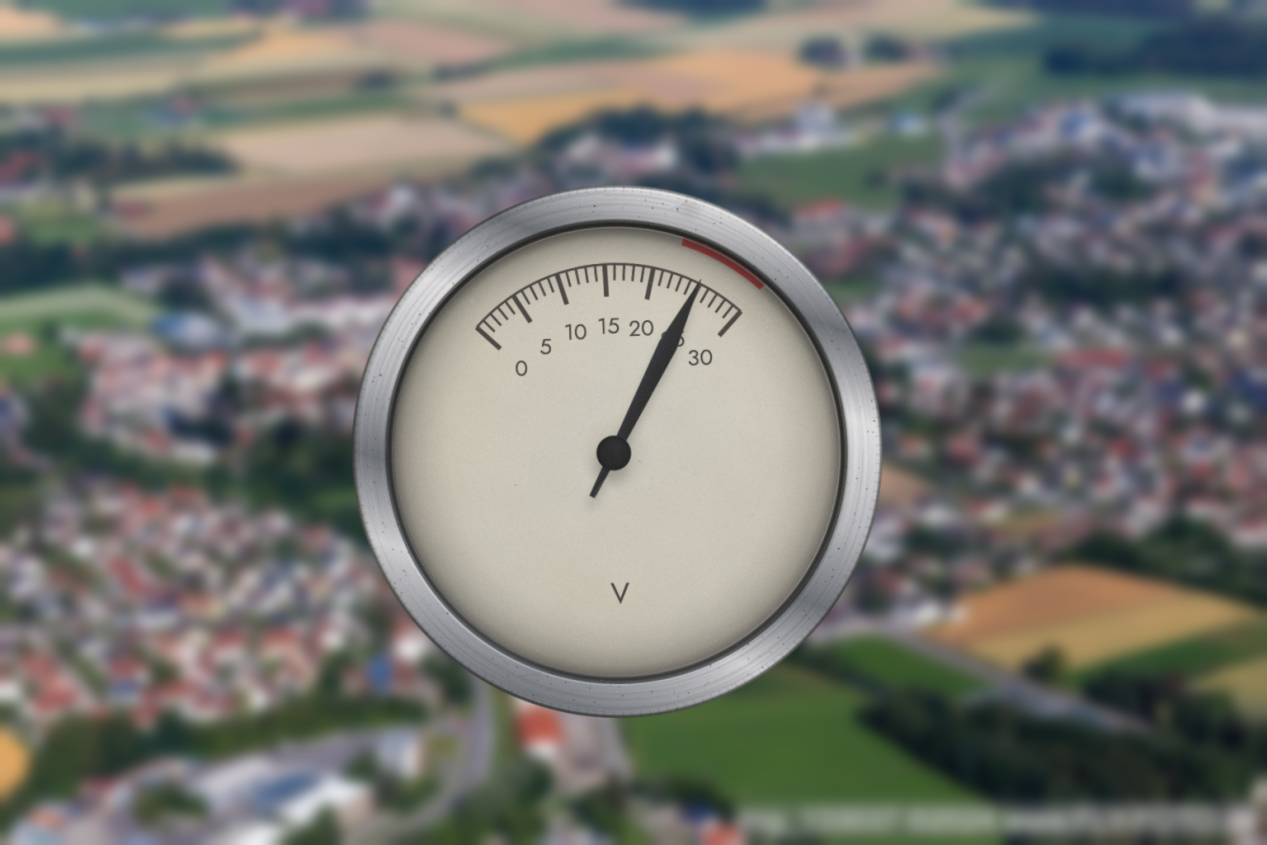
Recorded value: {"value": 25, "unit": "V"}
